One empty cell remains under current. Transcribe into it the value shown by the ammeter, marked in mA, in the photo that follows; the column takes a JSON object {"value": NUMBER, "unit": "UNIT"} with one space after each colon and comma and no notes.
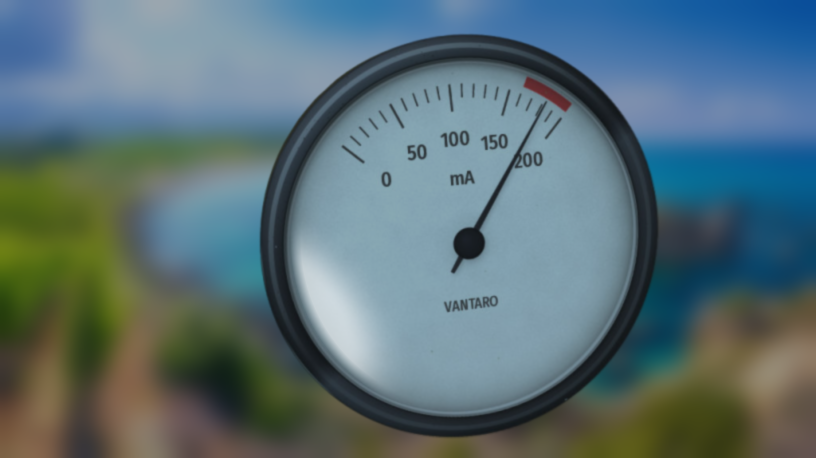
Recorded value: {"value": 180, "unit": "mA"}
